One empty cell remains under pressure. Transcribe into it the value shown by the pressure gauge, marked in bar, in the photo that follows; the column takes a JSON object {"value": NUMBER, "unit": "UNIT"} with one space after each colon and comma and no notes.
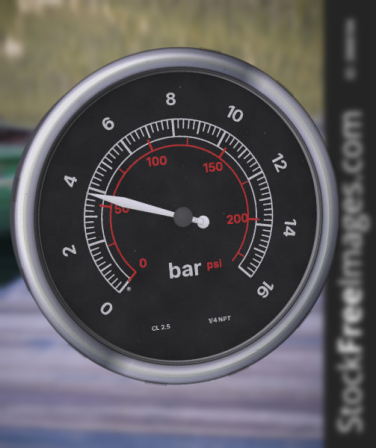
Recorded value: {"value": 3.8, "unit": "bar"}
